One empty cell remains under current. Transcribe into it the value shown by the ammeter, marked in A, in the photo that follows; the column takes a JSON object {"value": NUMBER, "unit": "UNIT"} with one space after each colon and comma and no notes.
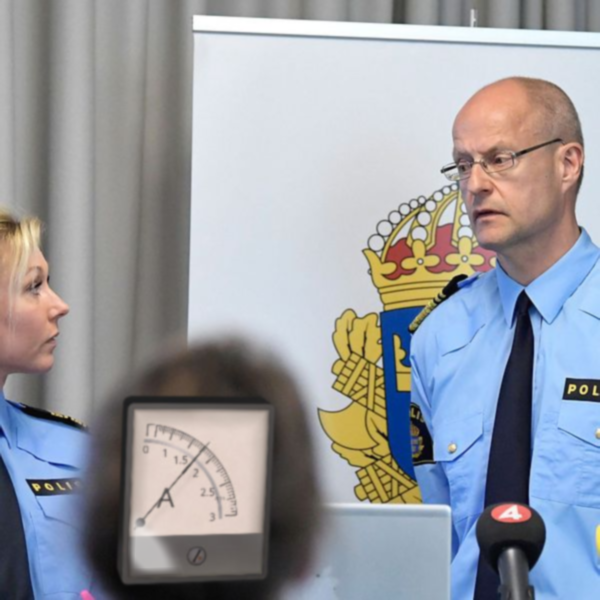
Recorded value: {"value": 1.75, "unit": "A"}
